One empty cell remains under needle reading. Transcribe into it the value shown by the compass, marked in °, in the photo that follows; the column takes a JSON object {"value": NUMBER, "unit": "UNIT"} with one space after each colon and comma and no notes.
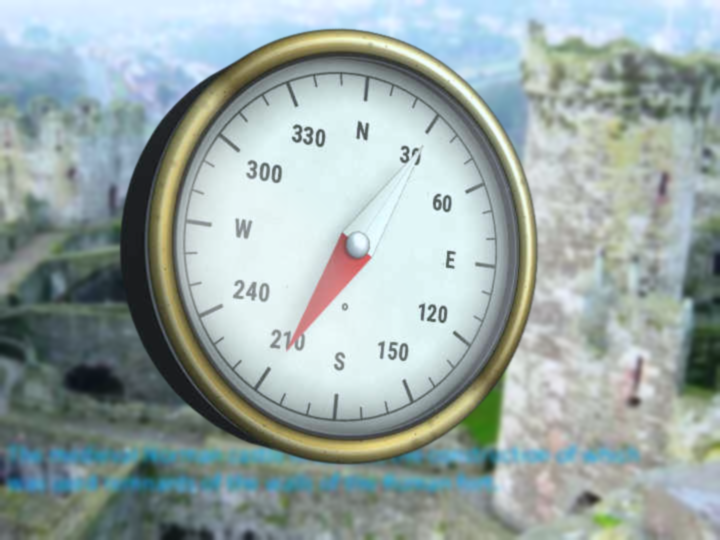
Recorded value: {"value": 210, "unit": "°"}
